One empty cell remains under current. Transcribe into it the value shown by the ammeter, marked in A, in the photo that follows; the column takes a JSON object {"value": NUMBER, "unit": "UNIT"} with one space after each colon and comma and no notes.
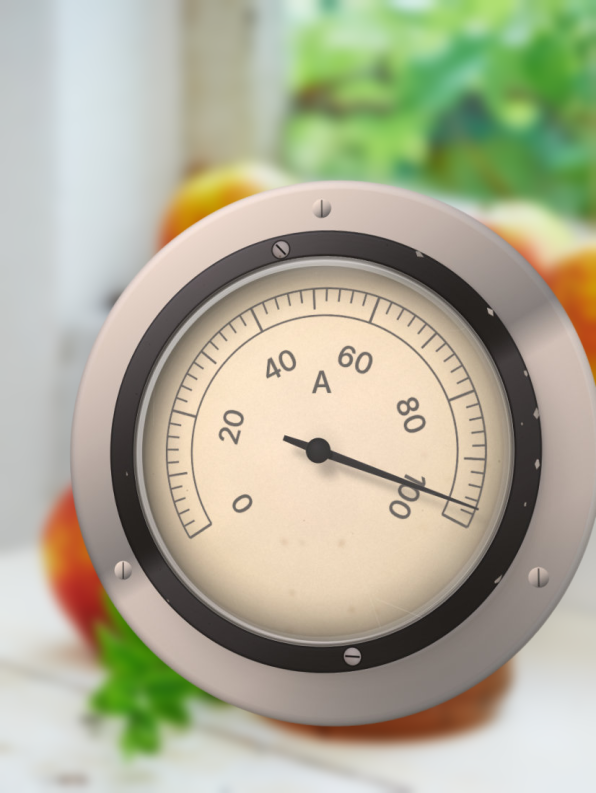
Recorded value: {"value": 97, "unit": "A"}
